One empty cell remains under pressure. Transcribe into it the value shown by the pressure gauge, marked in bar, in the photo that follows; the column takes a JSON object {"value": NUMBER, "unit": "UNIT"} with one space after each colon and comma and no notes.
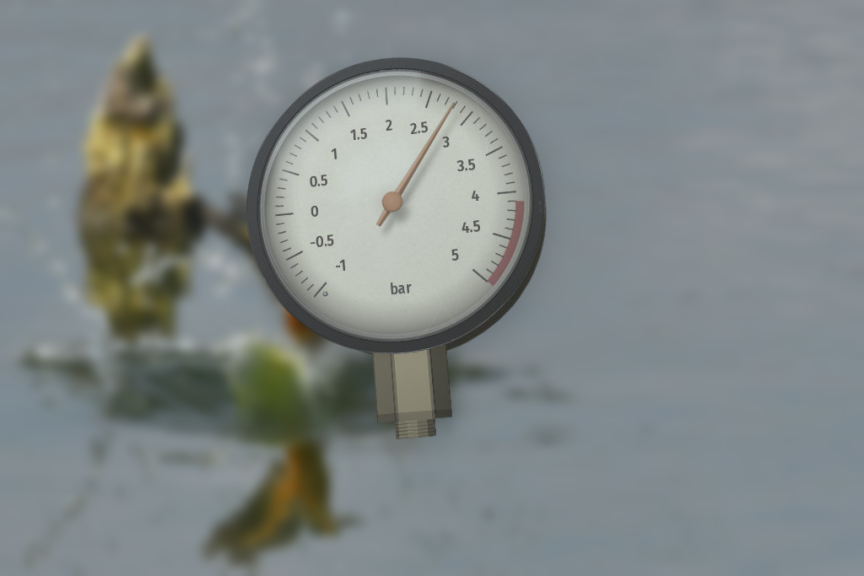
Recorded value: {"value": 2.8, "unit": "bar"}
